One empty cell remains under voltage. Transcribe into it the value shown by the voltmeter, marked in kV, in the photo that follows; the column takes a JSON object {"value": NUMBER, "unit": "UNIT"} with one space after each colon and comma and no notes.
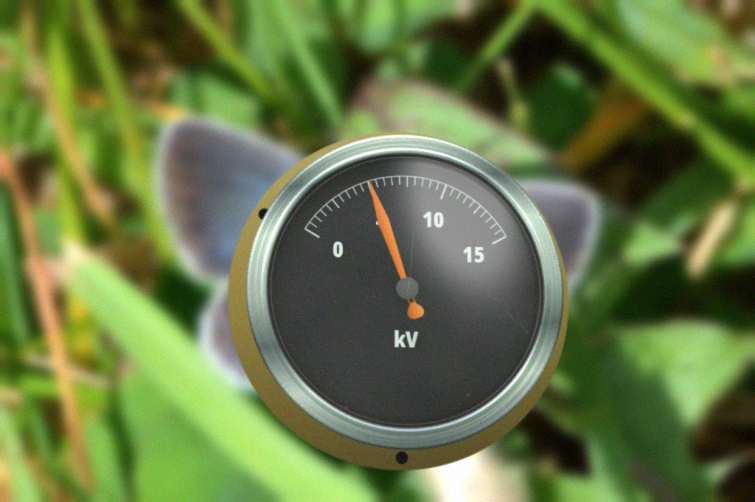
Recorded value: {"value": 5, "unit": "kV"}
